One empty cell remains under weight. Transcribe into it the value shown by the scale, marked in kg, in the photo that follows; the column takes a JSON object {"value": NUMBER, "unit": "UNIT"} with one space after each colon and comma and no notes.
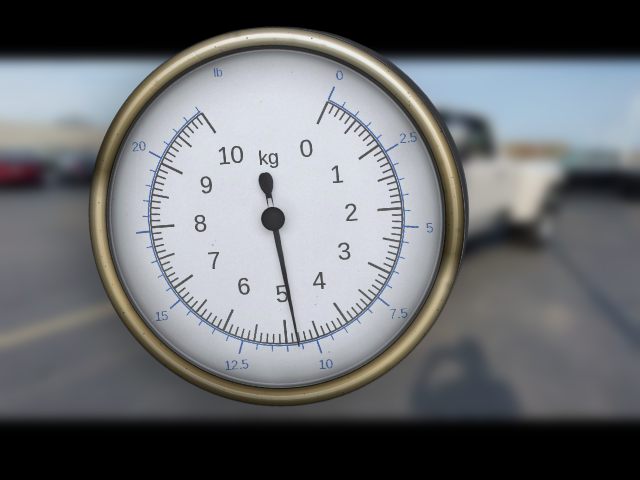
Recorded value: {"value": 4.8, "unit": "kg"}
